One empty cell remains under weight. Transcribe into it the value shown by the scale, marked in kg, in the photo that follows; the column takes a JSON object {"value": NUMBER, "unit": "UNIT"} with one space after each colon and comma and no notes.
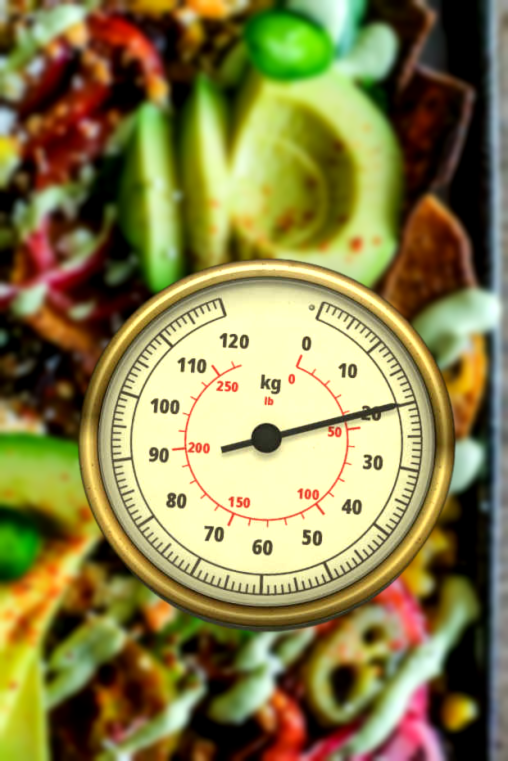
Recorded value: {"value": 20, "unit": "kg"}
